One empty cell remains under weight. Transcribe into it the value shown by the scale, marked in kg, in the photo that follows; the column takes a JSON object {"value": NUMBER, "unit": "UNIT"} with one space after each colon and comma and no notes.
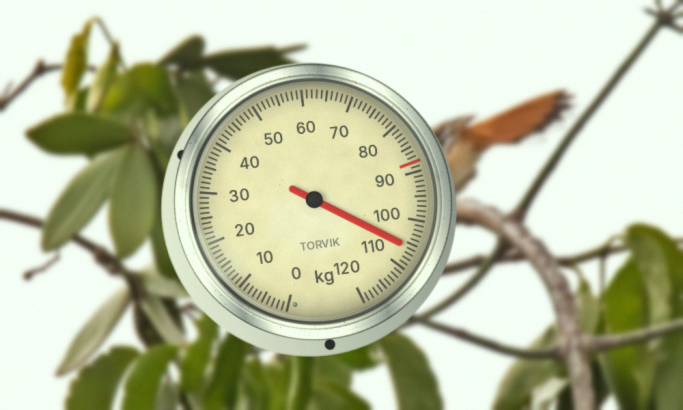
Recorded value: {"value": 106, "unit": "kg"}
